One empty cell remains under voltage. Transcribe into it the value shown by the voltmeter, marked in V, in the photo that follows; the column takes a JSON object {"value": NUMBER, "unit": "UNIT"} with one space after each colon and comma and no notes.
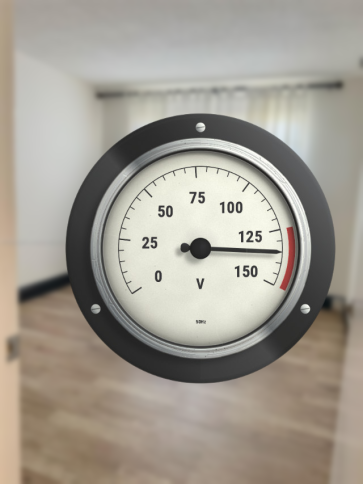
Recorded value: {"value": 135, "unit": "V"}
